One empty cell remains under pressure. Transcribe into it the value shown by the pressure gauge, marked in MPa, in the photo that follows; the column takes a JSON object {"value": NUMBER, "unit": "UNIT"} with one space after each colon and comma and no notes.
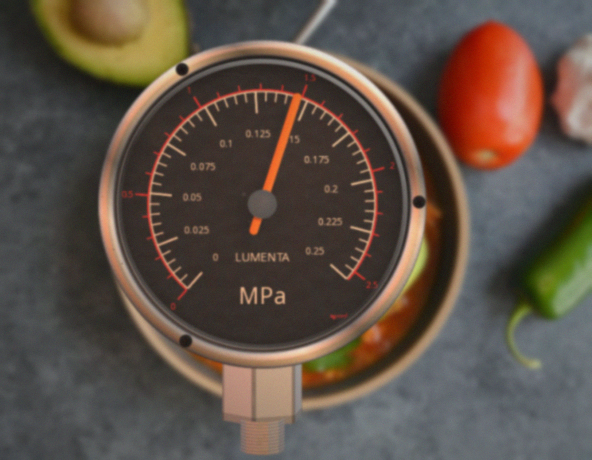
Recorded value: {"value": 0.145, "unit": "MPa"}
